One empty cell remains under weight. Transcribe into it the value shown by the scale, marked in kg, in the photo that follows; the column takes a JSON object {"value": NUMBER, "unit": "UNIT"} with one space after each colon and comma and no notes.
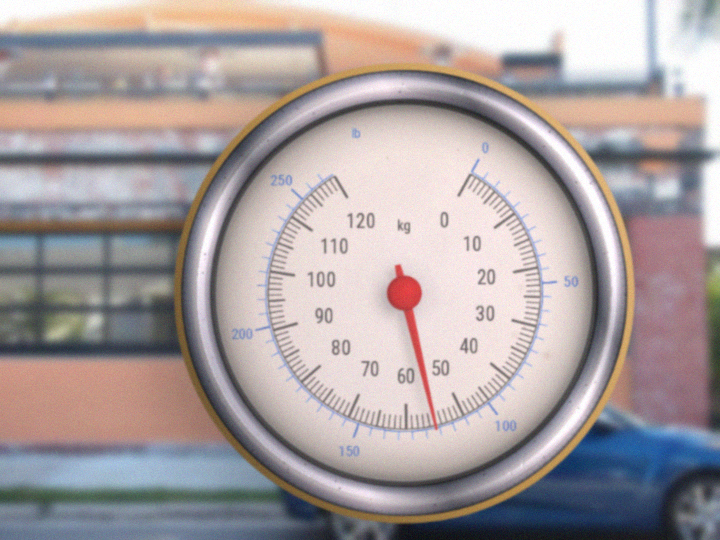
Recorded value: {"value": 55, "unit": "kg"}
